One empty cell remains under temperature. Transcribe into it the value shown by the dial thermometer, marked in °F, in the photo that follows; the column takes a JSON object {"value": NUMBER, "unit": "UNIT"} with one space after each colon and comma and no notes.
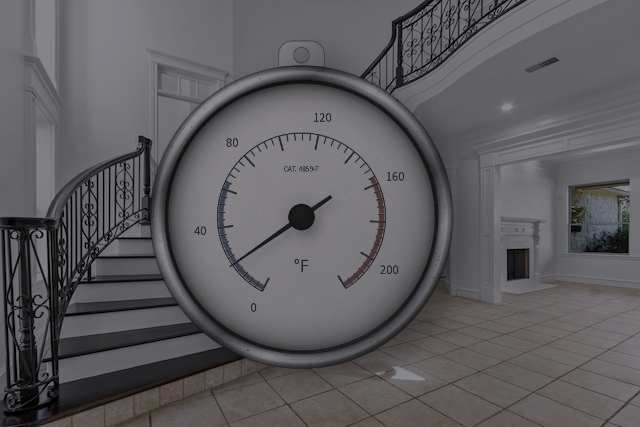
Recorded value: {"value": 20, "unit": "°F"}
